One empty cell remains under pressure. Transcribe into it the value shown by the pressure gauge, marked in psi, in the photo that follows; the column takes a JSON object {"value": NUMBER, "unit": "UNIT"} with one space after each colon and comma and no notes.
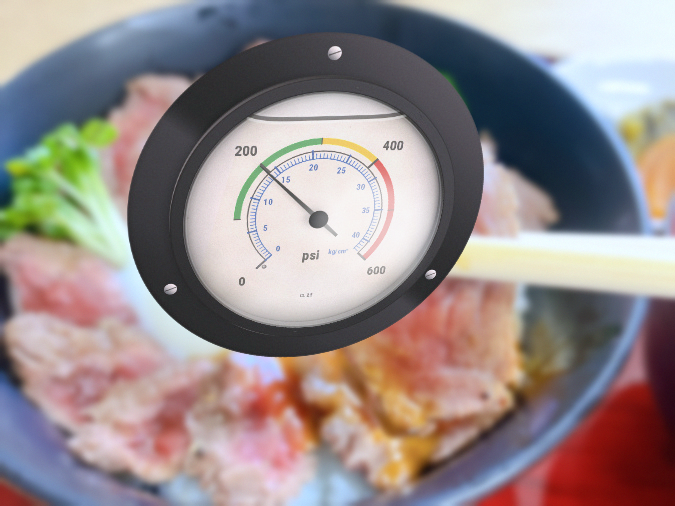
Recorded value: {"value": 200, "unit": "psi"}
